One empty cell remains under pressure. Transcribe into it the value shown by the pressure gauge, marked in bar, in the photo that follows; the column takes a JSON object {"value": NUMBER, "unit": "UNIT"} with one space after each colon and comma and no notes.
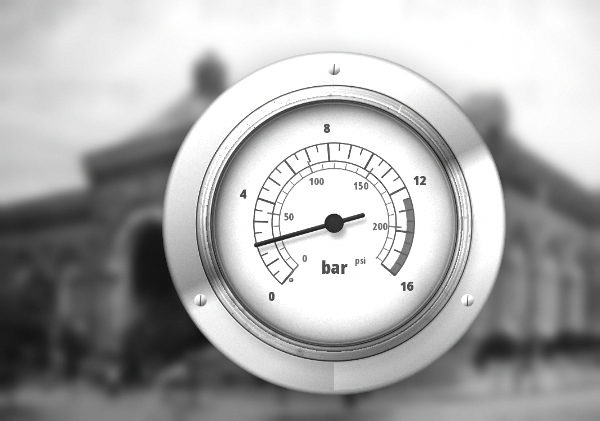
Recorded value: {"value": 2, "unit": "bar"}
